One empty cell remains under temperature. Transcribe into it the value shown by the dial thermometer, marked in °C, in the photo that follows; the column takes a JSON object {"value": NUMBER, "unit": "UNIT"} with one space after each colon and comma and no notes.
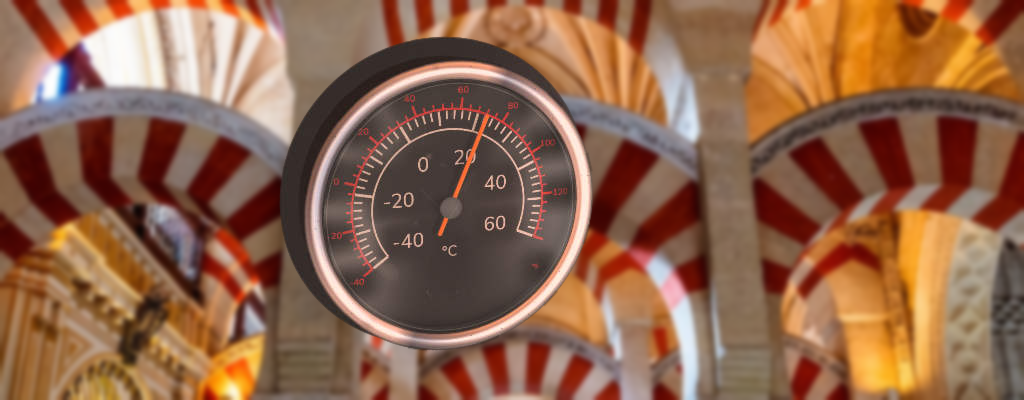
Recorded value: {"value": 22, "unit": "°C"}
